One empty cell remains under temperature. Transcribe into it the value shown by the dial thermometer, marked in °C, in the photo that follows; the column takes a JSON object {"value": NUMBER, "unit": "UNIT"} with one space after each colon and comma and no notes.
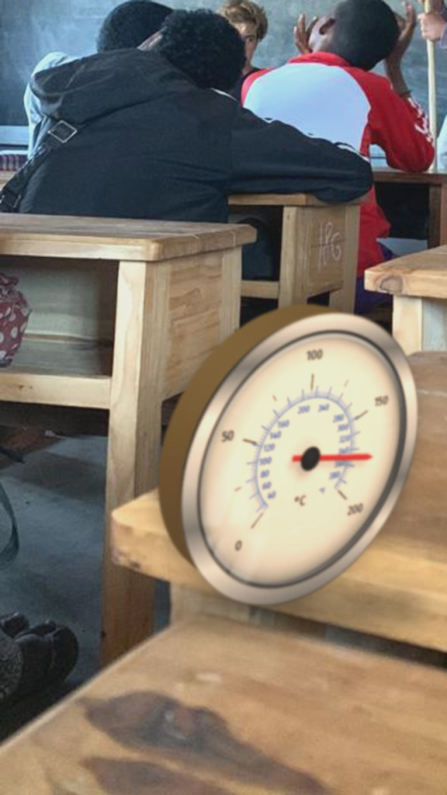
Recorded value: {"value": 175, "unit": "°C"}
